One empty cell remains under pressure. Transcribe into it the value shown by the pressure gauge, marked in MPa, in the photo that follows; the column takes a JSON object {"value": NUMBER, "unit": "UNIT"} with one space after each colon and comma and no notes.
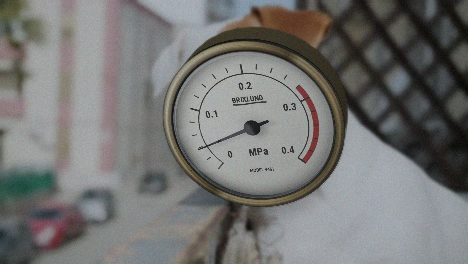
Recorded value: {"value": 0.04, "unit": "MPa"}
